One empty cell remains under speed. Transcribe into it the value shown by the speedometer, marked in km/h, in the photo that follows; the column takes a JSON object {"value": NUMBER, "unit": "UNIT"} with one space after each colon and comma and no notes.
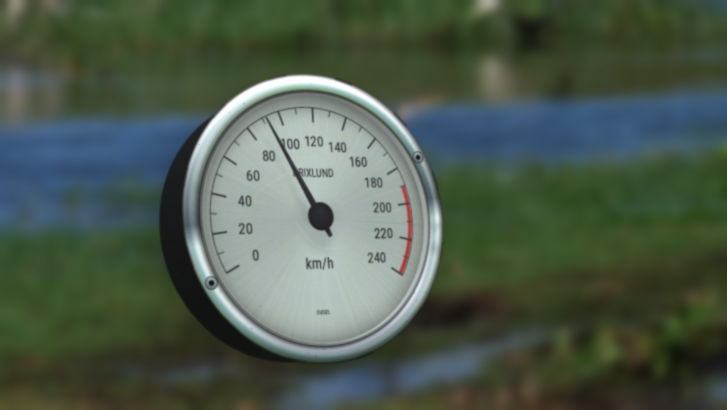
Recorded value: {"value": 90, "unit": "km/h"}
